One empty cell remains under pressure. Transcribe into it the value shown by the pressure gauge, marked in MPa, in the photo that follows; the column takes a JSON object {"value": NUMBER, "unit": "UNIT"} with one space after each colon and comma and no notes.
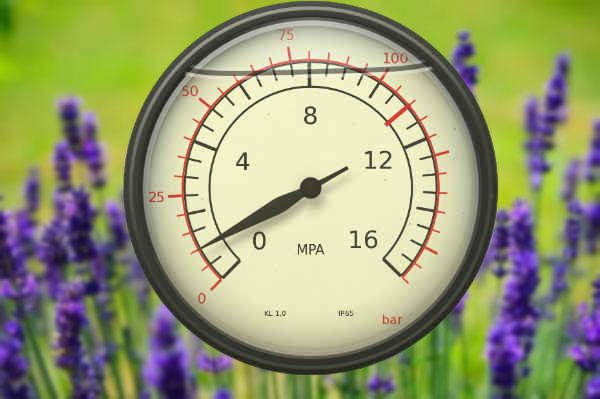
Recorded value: {"value": 1, "unit": "MPa"}
